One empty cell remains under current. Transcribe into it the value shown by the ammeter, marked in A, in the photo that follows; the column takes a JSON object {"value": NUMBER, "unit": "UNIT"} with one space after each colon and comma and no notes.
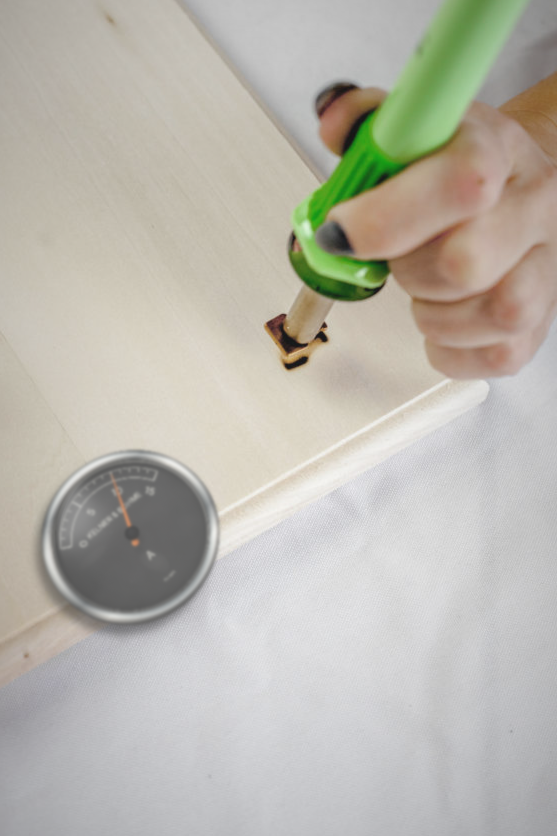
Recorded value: {"value": 10, "unit": "A"}
